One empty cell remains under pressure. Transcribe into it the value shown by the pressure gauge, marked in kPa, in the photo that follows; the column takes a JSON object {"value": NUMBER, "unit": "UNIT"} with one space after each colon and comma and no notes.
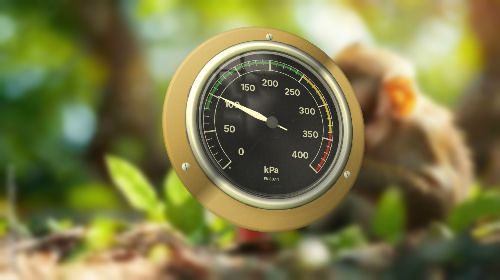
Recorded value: {"value": 100, "unit": "kPa"}
